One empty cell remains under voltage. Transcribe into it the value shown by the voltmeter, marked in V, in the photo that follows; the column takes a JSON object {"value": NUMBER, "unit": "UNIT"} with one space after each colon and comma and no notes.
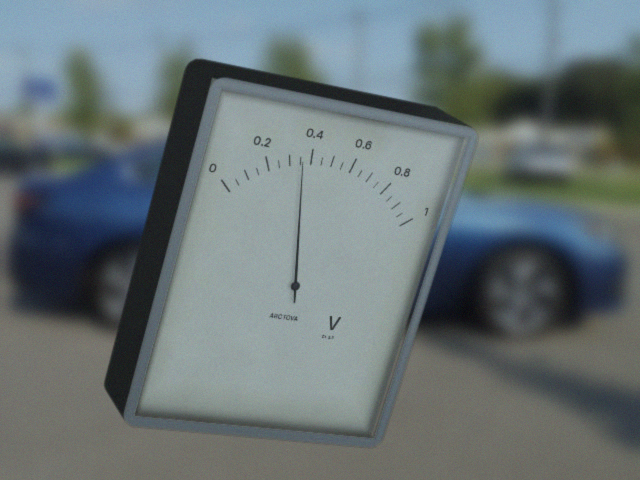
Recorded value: {"value": 0.35, "unit": "V"}
